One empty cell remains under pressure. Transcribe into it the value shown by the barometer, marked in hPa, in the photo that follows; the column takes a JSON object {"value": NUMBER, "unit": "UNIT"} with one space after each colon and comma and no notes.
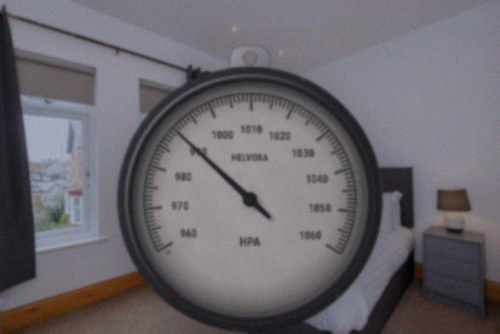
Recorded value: {"value": 990, "unit": "hPa"}
